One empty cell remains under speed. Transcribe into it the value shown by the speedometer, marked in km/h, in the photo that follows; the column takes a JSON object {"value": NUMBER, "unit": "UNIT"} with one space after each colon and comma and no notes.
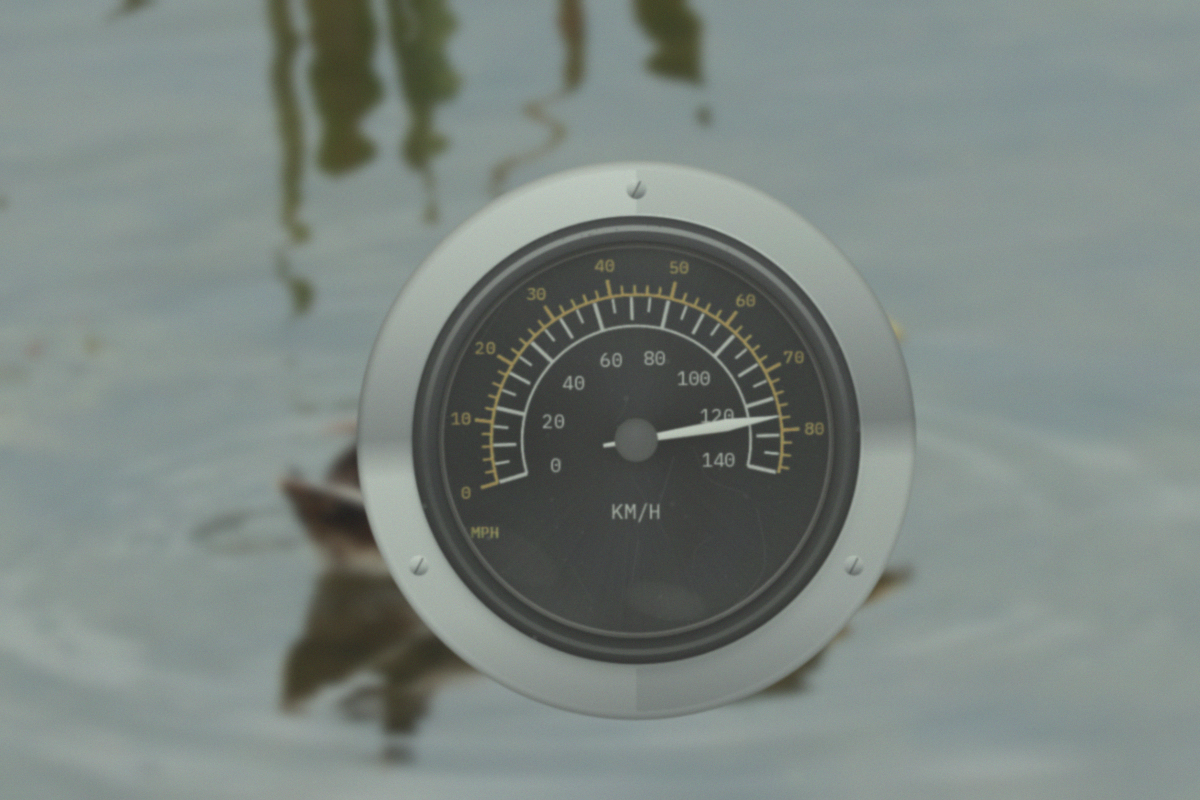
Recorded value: {"value": 125, "unit": "km/h"}
